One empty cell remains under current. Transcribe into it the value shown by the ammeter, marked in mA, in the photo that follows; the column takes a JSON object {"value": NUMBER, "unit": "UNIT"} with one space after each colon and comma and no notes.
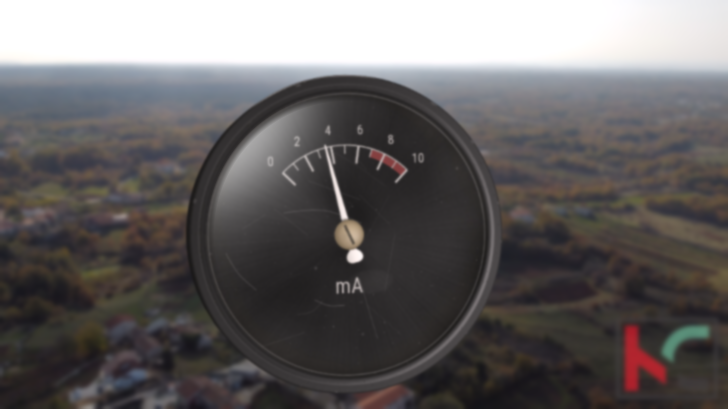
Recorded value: {"value": 3.5, "unit": "mA"}
